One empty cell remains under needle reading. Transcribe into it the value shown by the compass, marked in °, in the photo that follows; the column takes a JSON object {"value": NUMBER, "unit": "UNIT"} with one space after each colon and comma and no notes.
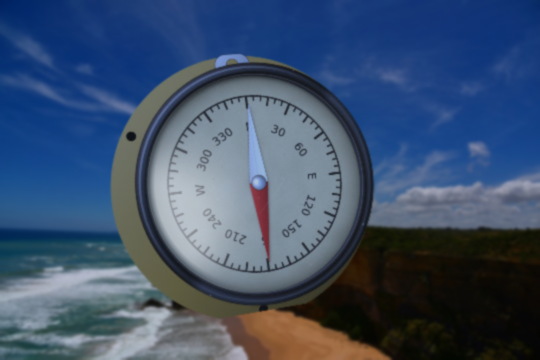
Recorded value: {"value": 180, "unit": "°"}
